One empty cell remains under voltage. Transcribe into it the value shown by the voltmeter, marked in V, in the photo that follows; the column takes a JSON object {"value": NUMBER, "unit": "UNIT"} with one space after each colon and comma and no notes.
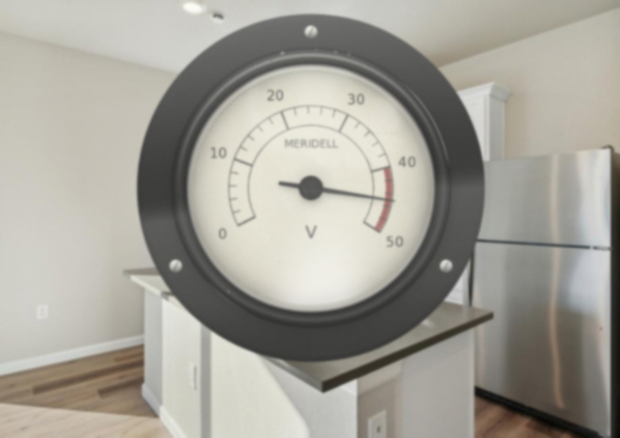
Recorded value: {"value": 45, "unit": "V"}
